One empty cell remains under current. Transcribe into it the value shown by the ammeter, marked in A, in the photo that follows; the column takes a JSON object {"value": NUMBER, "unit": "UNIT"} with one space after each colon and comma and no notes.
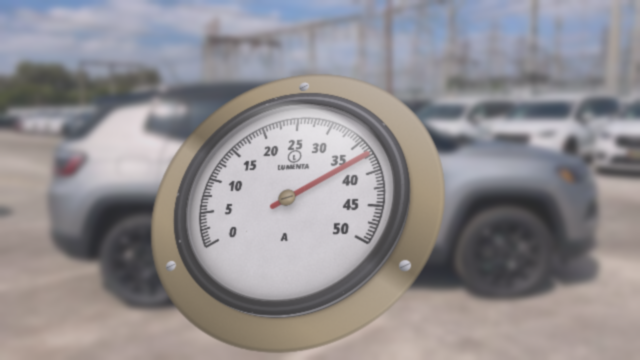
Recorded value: {"value": 37.5, "unit": "A"}
